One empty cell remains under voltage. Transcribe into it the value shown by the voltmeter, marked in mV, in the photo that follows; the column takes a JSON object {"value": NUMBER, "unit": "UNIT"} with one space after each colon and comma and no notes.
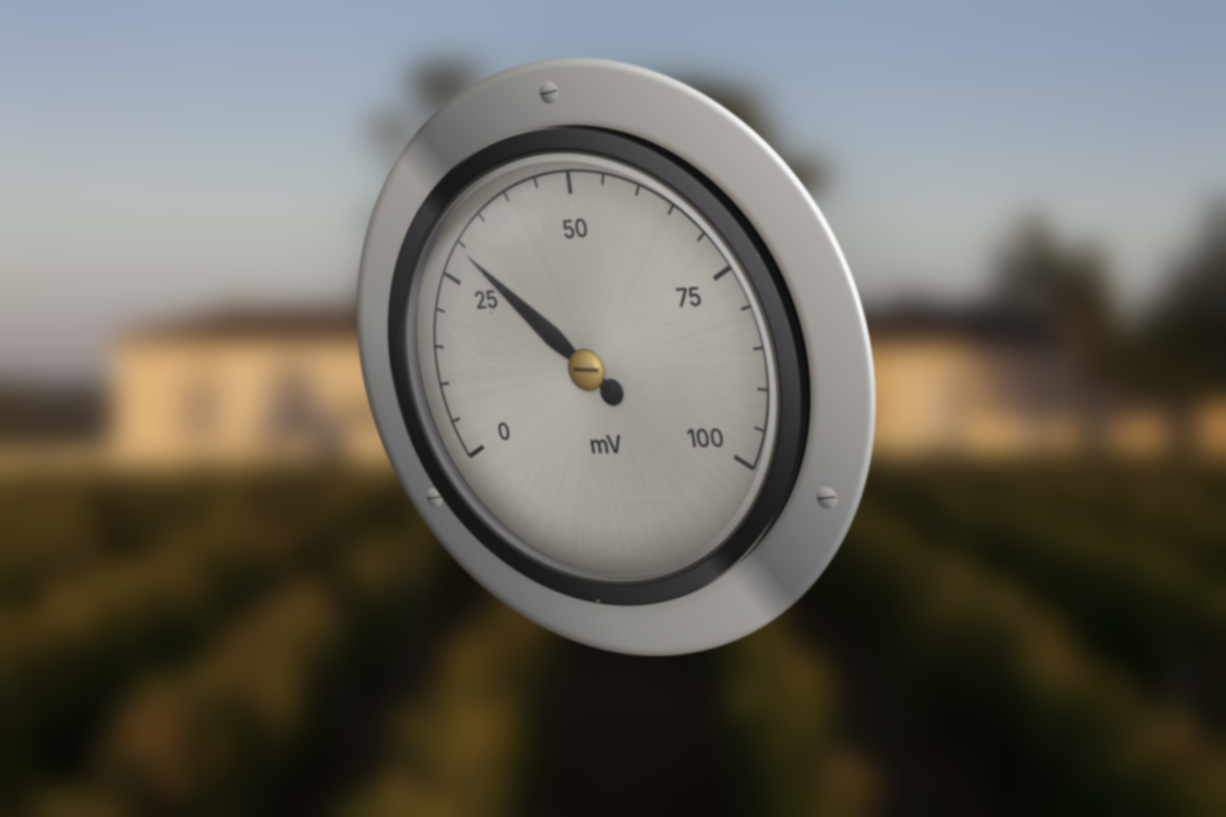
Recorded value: {"value": 30, "unit": "mV"}
